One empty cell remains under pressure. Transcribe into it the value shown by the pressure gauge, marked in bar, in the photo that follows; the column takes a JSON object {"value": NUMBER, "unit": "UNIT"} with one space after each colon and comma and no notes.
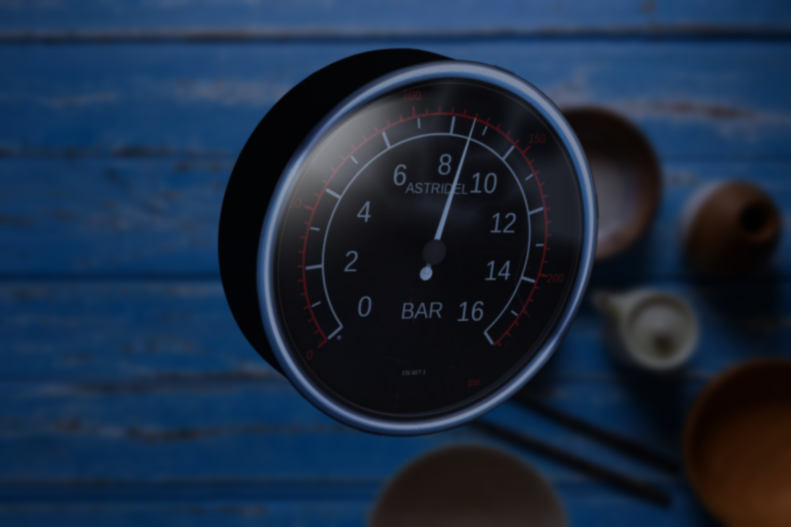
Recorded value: {"value": 8.5, "unit": "bar"}
